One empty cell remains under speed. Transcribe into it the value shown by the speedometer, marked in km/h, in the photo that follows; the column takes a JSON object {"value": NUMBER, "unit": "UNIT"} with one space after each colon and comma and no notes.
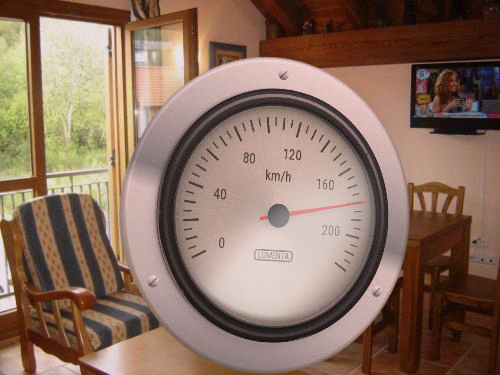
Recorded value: {"value": 180, "unit": "km/h"}
